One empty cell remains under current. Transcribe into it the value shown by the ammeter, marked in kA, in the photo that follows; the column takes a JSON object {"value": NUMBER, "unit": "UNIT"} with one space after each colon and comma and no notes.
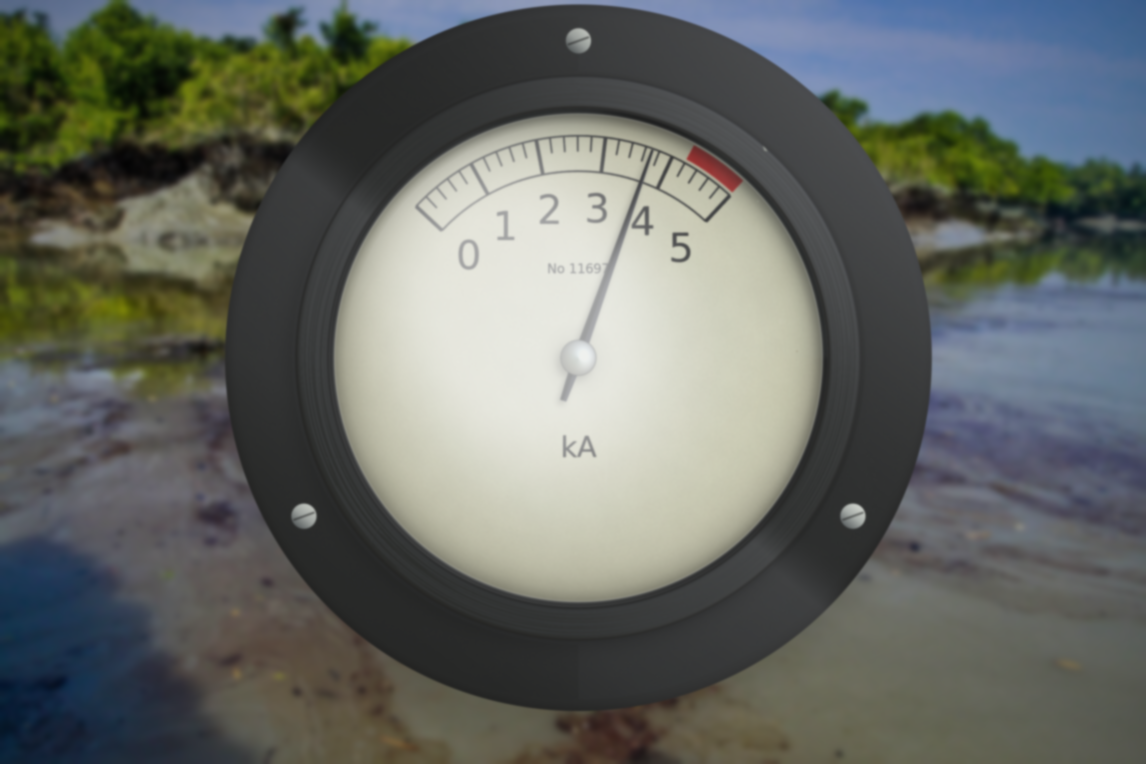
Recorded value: {"value": 3.7, "unit": "kA"}
